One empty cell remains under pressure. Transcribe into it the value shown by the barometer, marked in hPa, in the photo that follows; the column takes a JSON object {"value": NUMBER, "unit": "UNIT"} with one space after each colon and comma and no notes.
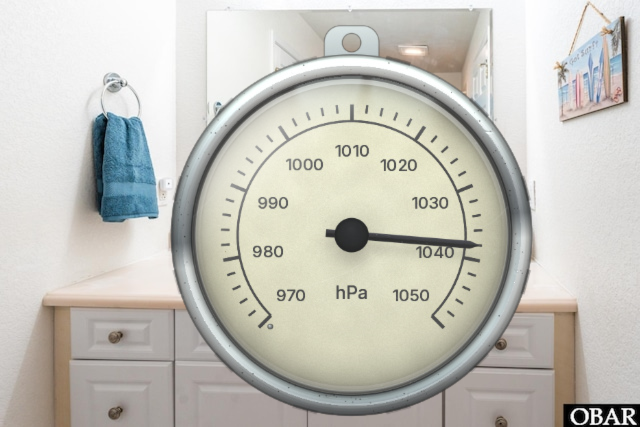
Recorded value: {"value": 1038, "unit": "hPa"}
